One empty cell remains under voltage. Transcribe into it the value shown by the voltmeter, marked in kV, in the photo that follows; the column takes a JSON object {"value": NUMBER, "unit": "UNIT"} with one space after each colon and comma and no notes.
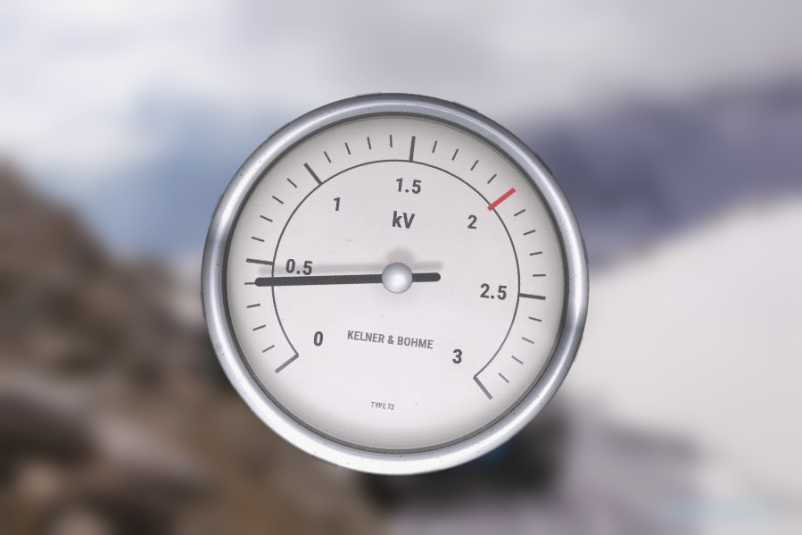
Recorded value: {"value": 0.4, "unit": "kV"}
